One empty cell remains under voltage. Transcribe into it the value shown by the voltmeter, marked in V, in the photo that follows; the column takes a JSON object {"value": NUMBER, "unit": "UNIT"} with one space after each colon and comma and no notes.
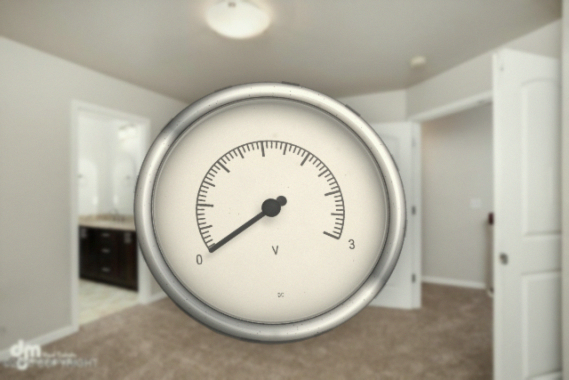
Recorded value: {"value": 0, "unit": "V"}
